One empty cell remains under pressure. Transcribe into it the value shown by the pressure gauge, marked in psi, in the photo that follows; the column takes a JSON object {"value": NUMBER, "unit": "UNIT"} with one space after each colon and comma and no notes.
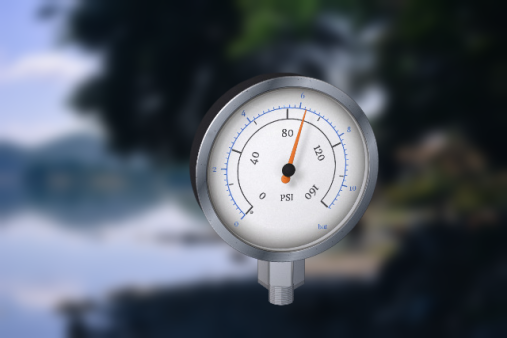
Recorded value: {"value": 90, "unit": "psi"}
